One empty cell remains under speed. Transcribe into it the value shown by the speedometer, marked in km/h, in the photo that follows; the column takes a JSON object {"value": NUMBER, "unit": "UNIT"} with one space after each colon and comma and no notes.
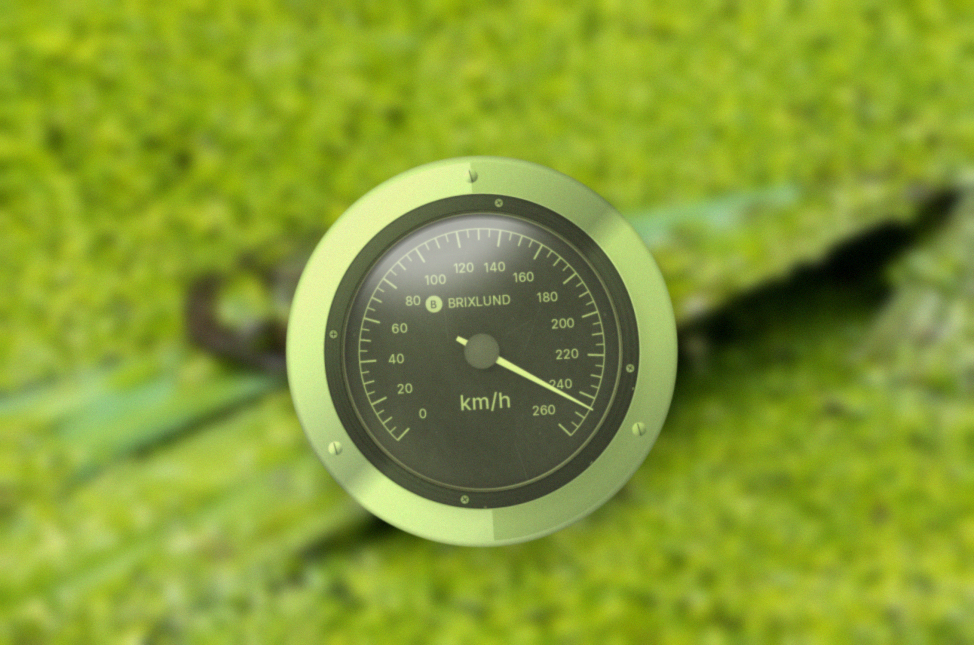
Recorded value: {"value": 245, "unit": "km/h"}
